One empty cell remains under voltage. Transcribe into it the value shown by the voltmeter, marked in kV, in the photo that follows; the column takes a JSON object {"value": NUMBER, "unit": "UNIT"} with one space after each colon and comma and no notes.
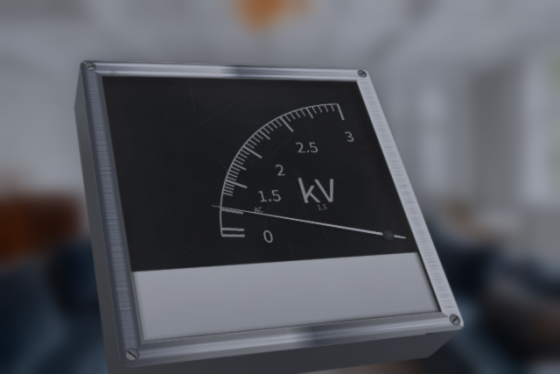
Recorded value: {"value": 1, "unit": "kV"}
